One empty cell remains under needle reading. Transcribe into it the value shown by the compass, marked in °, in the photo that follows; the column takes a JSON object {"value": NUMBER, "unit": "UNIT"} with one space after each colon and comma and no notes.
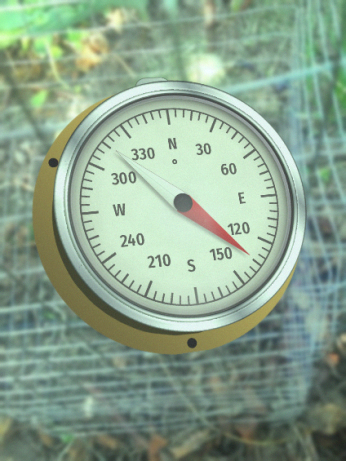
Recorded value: {"value": 135, "unit": "°"}
